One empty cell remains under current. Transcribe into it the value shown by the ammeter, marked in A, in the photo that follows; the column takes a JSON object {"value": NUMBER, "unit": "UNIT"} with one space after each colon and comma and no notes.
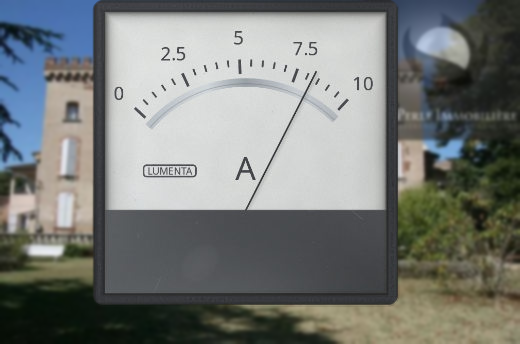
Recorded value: {"value": 8.25, "unit": "A"}
